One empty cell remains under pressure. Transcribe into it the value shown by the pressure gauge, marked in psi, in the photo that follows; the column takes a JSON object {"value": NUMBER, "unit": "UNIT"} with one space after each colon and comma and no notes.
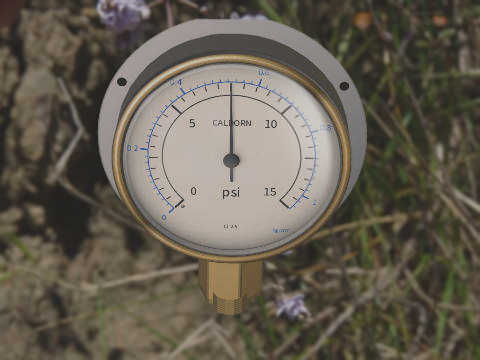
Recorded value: {"value": 7.5, "unit": "psi"}
